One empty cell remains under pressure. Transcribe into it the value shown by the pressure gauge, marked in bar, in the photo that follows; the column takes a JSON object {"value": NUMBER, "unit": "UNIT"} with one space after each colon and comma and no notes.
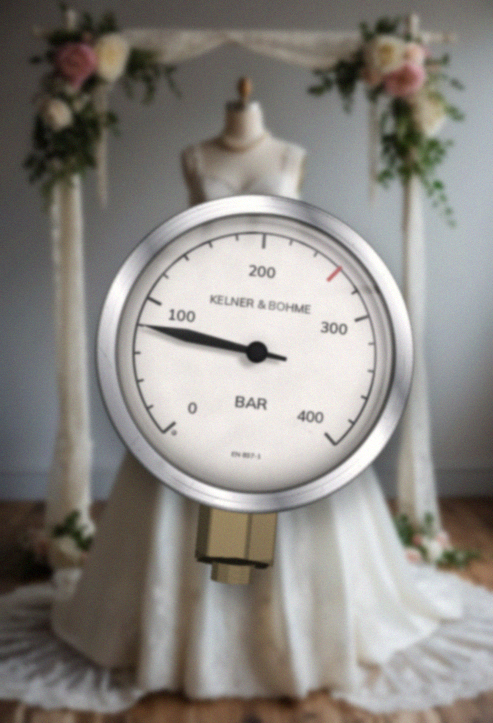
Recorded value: {"value": 80, "unit": "bar"}
